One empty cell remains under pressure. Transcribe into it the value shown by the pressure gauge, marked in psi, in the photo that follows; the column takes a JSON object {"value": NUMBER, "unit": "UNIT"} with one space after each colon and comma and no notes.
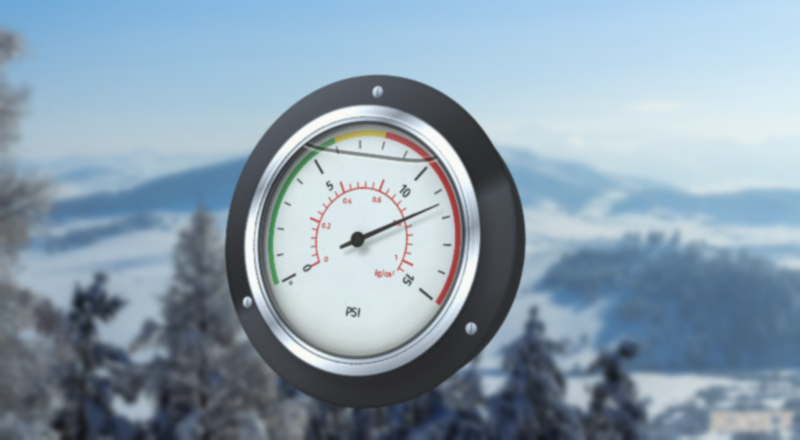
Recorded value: {"value": 11.5, "unit": "psi"}
